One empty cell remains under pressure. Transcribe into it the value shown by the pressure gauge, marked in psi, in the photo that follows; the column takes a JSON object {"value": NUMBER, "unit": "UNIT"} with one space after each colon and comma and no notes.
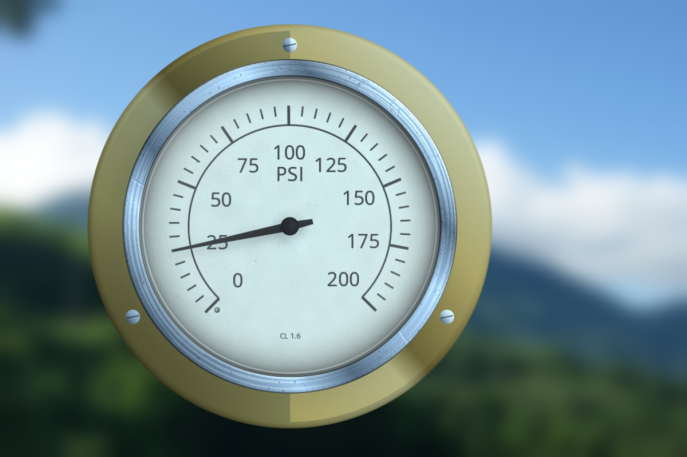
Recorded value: {"value": 25, "unit": "psi"}
